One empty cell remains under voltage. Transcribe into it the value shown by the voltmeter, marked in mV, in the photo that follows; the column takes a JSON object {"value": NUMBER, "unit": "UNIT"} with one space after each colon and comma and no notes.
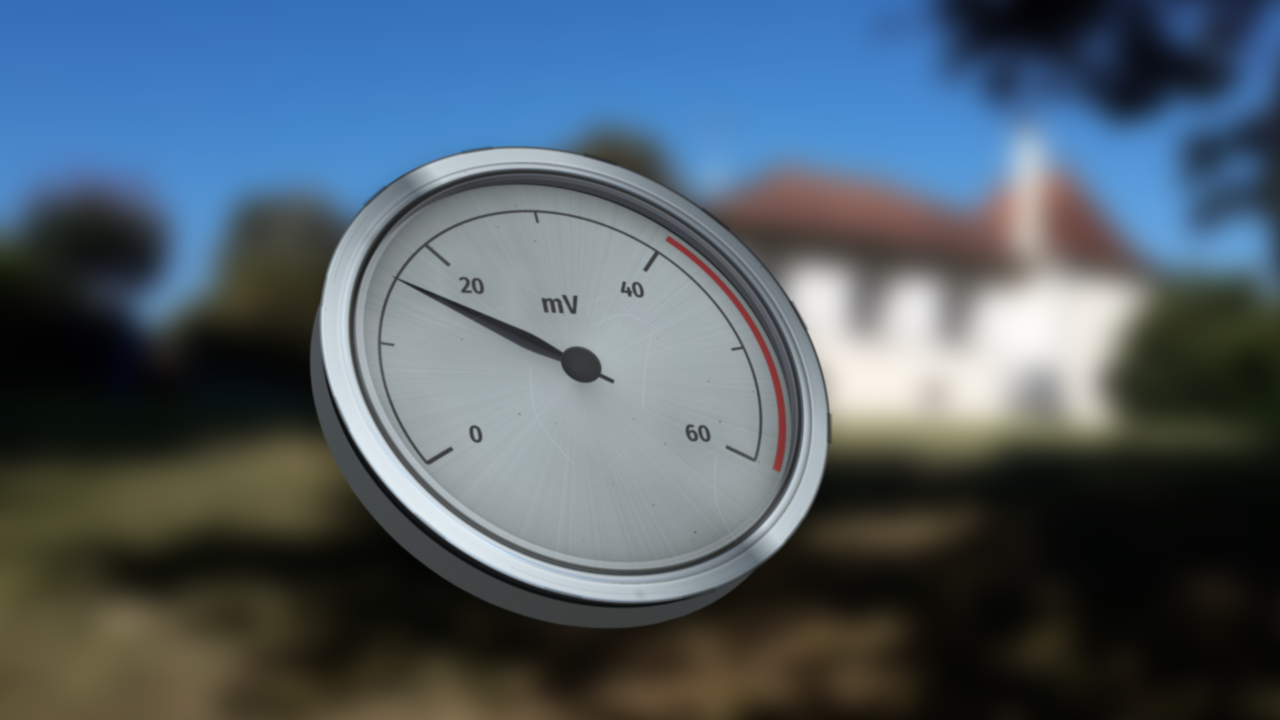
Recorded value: {"value": 15, "unit": "mV"}
